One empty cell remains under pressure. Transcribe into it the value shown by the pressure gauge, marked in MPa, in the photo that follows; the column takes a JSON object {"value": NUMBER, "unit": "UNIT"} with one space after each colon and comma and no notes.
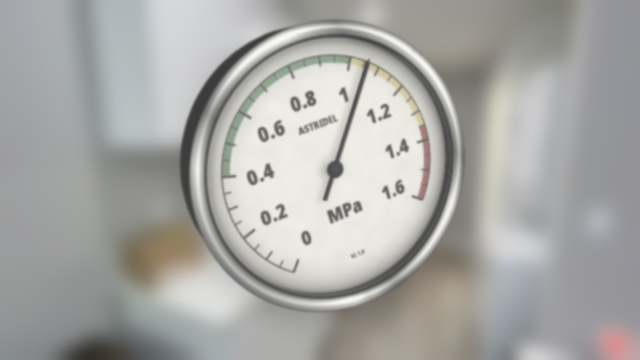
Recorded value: {"value": 1.05, "unit": "MPa"}
